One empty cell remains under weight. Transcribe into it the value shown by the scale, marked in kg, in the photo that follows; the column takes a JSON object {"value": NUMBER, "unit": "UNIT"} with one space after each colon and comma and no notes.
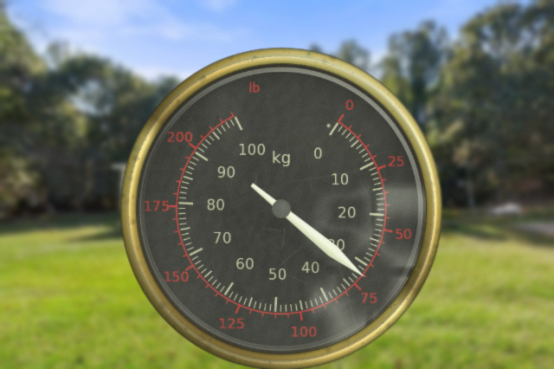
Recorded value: {"value": 32, "unit": "kg"}
